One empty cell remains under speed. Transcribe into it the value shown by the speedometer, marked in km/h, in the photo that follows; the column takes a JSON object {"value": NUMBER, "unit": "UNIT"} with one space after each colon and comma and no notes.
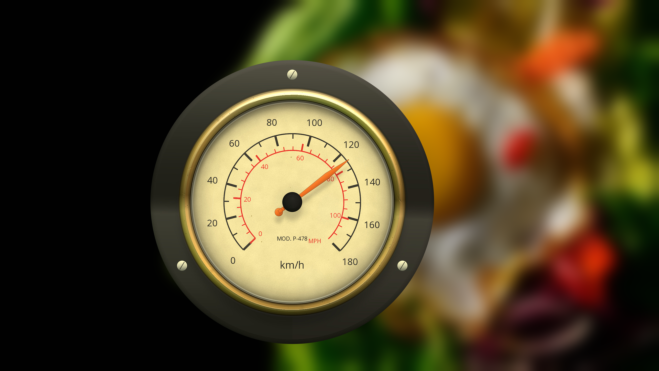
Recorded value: {"value": 125, "unit": "km/h"}
